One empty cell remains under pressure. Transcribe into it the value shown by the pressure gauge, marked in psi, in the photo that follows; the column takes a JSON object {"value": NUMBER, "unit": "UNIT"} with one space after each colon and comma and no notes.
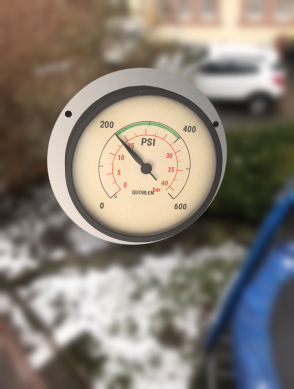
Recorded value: {"value": 200, "unit": "psi"}
